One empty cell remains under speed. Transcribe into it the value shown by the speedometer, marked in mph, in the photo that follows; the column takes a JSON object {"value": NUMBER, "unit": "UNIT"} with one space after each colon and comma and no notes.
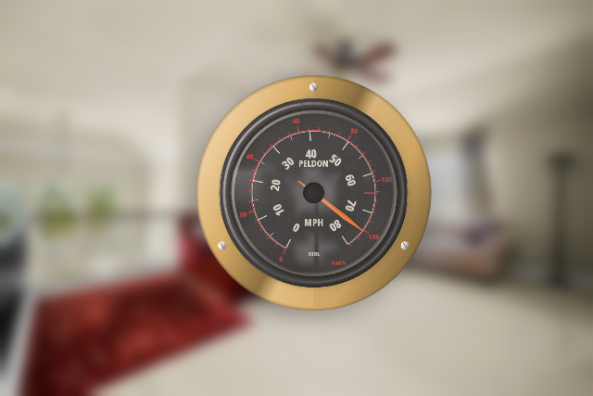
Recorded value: {"value": 75, "unit": "mph"}
